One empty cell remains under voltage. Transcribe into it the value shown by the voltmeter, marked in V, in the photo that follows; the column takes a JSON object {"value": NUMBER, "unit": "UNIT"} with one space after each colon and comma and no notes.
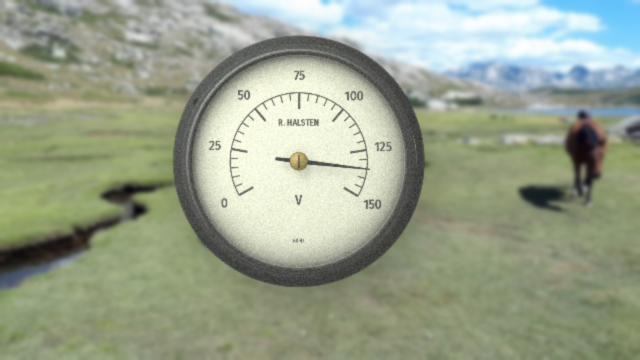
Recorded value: {"value": 135, "unit": "V"}
